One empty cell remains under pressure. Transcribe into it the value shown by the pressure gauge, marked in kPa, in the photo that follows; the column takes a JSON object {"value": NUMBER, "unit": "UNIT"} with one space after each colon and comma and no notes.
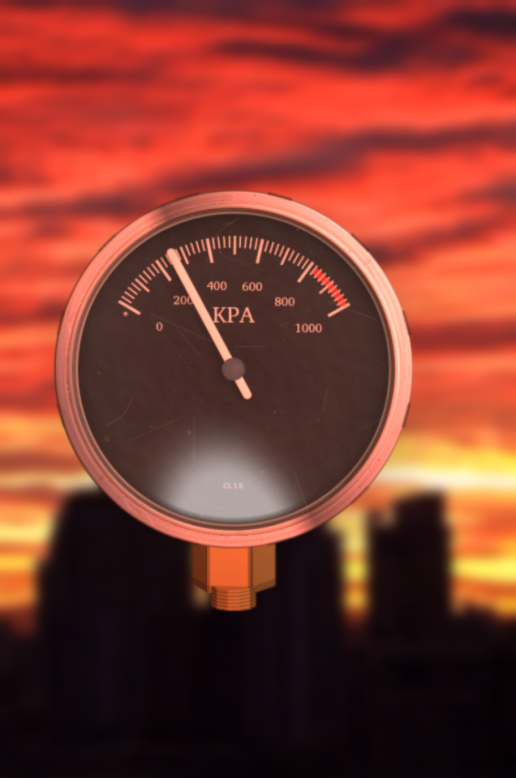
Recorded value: {"value": 260, "unit": "kPa"}
